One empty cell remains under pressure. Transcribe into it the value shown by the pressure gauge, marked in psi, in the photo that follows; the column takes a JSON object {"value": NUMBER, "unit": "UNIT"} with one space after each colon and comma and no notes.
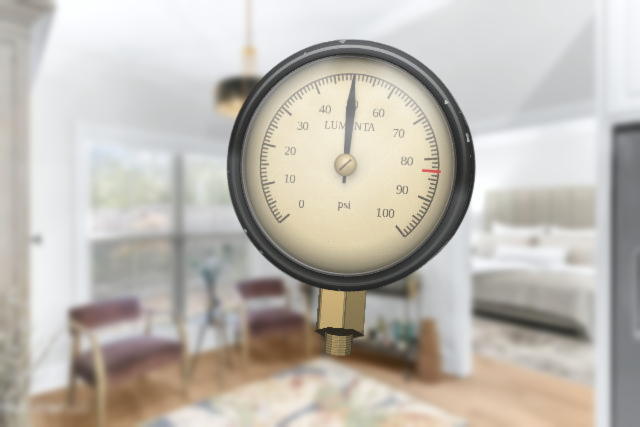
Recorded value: {"value": 50, "unit": "psi"}
